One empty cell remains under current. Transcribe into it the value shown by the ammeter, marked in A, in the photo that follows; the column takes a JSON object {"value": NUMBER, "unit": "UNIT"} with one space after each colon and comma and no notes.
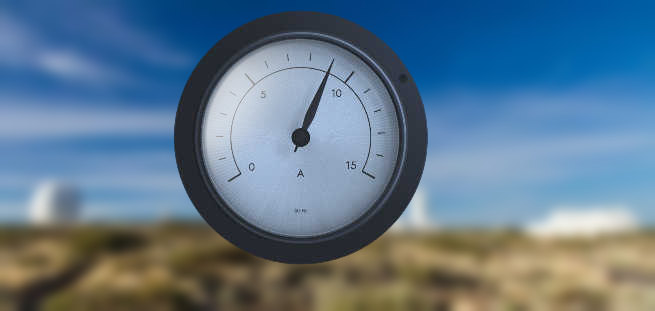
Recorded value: {"value": 9, "unit": "A"}
